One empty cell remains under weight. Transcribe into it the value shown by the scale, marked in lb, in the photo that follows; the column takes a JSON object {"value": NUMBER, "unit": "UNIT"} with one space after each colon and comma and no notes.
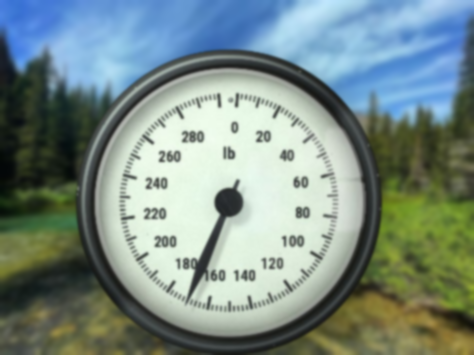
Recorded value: {"value": 170, "unit": "lb"}
